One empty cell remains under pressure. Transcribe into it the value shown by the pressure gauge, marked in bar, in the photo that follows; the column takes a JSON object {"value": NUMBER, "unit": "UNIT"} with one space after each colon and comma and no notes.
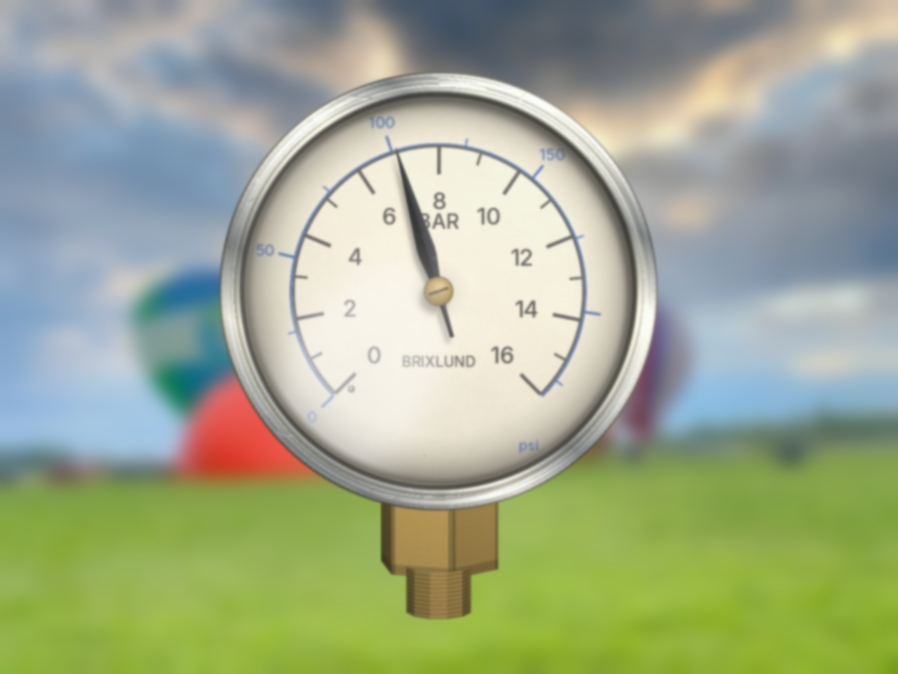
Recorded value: {"value": 7, "unit": "bar"}
